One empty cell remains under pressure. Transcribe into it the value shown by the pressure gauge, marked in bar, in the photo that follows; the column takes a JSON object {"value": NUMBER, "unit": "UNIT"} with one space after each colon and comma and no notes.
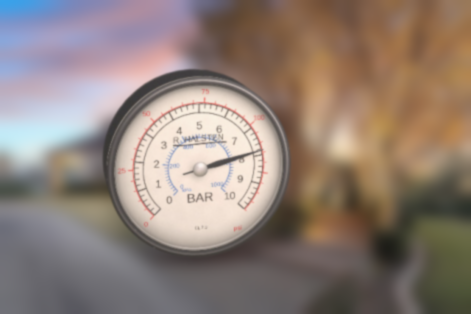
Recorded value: {"value": 7.8, "unit": "bar"}
